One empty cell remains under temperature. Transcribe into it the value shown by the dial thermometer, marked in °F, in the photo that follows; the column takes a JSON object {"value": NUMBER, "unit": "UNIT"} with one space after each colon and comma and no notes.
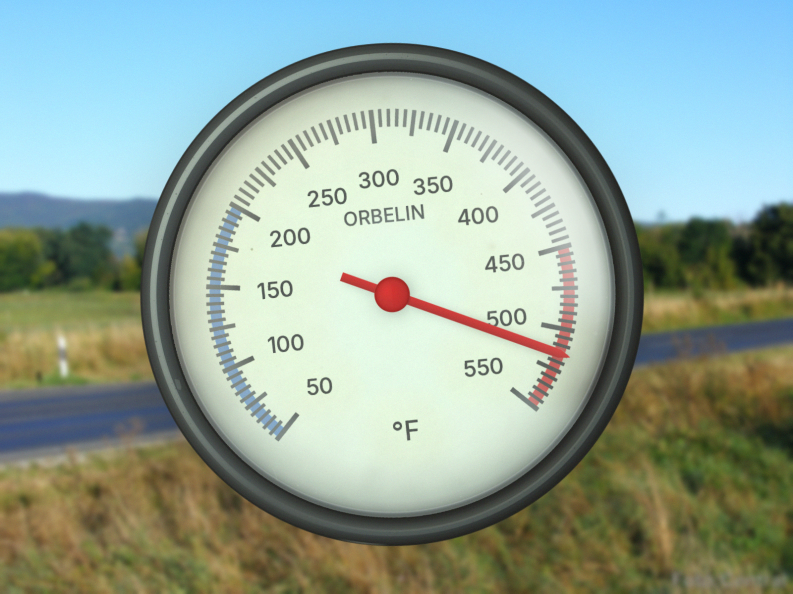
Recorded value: {"value": 515, "unit": "°F"}
